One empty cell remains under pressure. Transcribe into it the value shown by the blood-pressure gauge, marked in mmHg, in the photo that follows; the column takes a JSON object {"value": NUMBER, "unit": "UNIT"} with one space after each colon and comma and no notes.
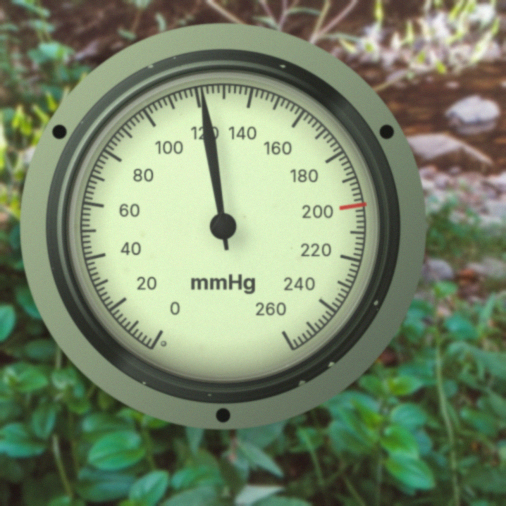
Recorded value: {"value": 122, "unit": "mmHg"}
